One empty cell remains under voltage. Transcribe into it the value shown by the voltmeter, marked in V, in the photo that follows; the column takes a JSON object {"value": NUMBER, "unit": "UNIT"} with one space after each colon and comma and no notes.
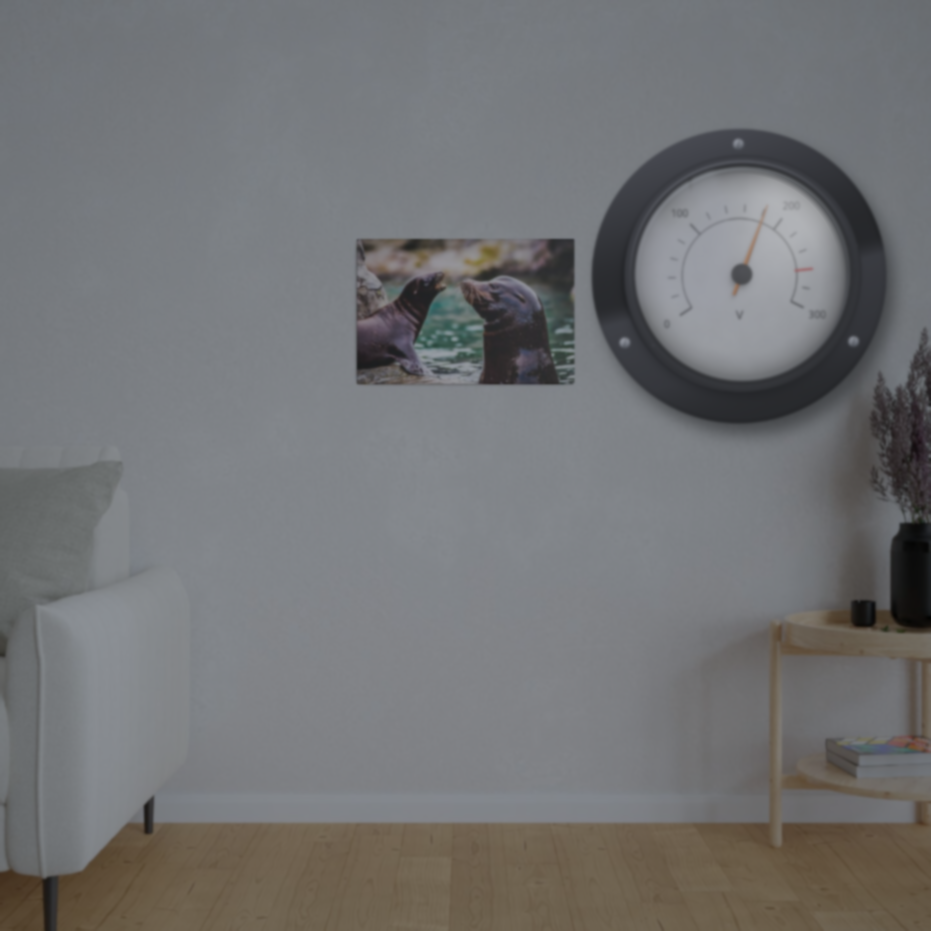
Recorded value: {"value": 180, "unit": "V"}
